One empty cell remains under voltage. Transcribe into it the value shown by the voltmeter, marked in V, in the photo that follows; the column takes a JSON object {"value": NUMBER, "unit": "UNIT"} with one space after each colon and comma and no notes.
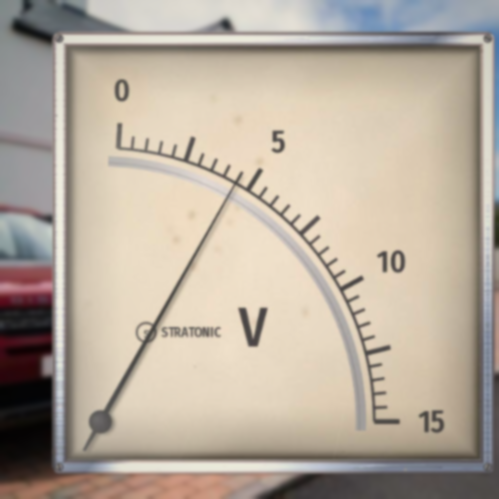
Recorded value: {"value": 4.5, "unit": "V"}
